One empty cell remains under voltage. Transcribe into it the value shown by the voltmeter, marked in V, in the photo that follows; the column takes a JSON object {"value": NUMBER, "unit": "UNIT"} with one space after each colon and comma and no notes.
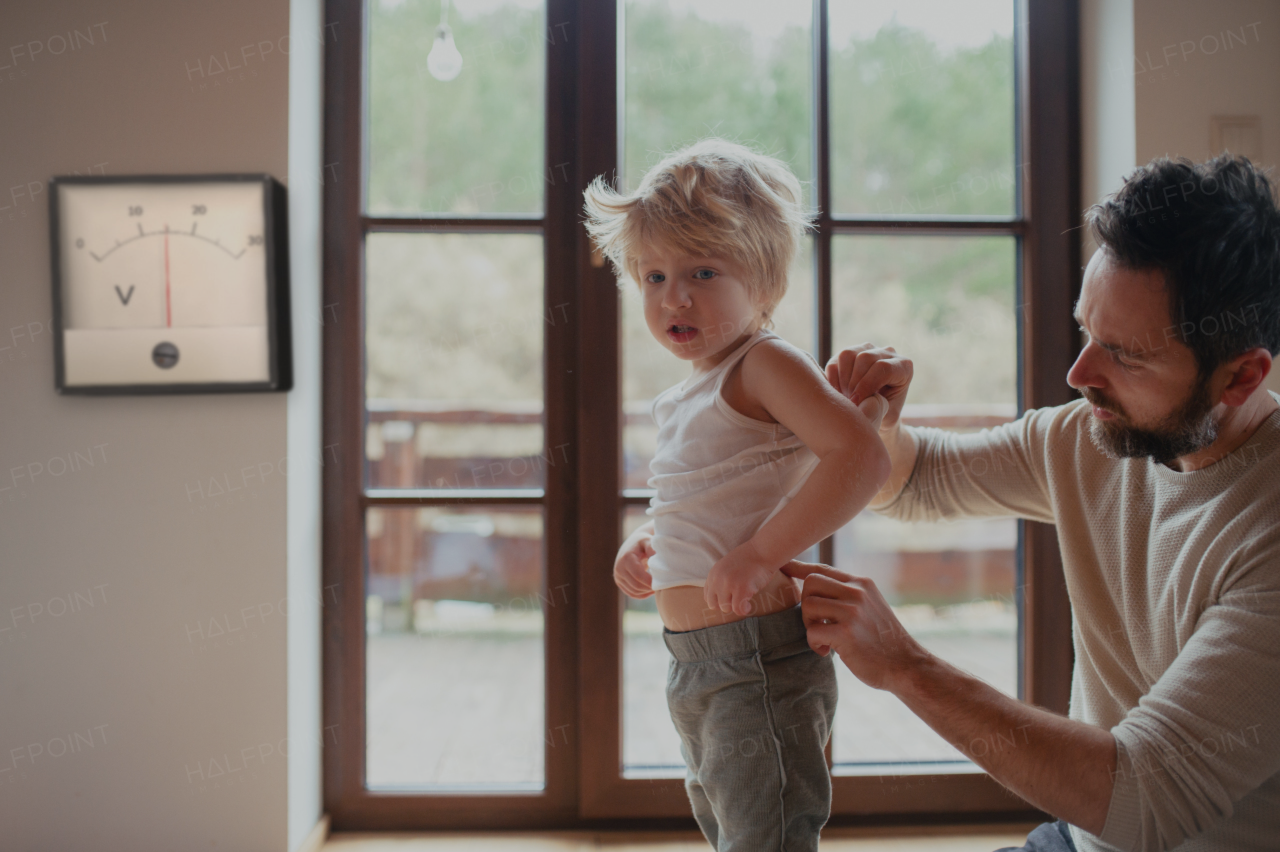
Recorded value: {"value": 15, "unit": "V"}
